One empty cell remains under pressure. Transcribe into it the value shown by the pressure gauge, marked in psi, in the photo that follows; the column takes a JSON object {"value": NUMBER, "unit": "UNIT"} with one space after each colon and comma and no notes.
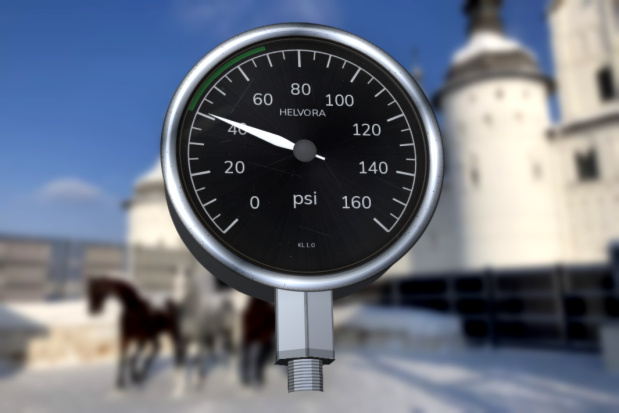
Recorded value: {"value": 40, "unit": "psi"}
